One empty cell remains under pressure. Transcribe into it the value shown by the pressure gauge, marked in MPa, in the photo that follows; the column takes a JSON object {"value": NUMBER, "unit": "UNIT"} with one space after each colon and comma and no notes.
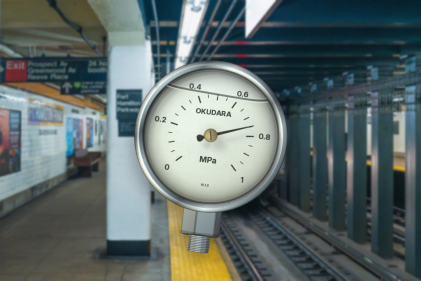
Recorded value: {"value": 0.75, "unit": "MPa"}
